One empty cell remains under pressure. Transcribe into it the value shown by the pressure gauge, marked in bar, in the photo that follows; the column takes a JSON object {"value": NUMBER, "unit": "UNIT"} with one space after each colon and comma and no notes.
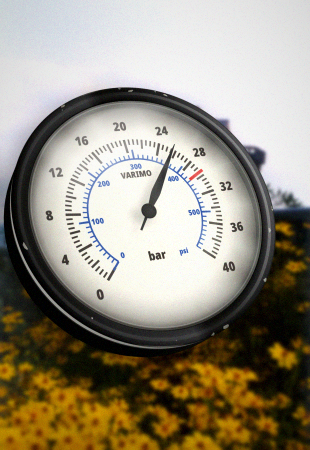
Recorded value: {"value": 25.5, "unit": "bar"}
